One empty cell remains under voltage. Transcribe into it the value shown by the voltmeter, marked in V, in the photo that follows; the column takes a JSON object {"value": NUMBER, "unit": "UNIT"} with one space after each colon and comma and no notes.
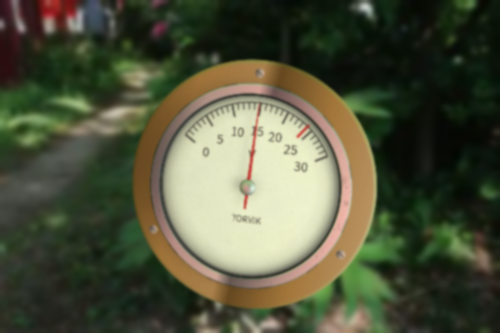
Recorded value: {"value": 15, "unit": "V"}
